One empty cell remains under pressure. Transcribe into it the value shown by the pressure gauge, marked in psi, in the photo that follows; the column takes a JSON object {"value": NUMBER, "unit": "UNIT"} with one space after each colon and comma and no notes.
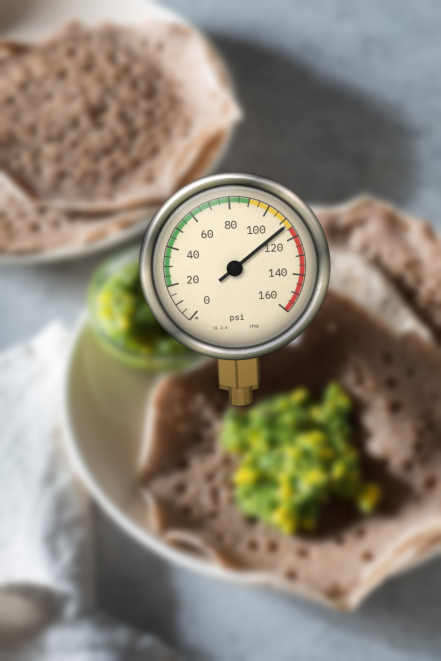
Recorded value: {"value": 112.5, "unit": "psi"}
